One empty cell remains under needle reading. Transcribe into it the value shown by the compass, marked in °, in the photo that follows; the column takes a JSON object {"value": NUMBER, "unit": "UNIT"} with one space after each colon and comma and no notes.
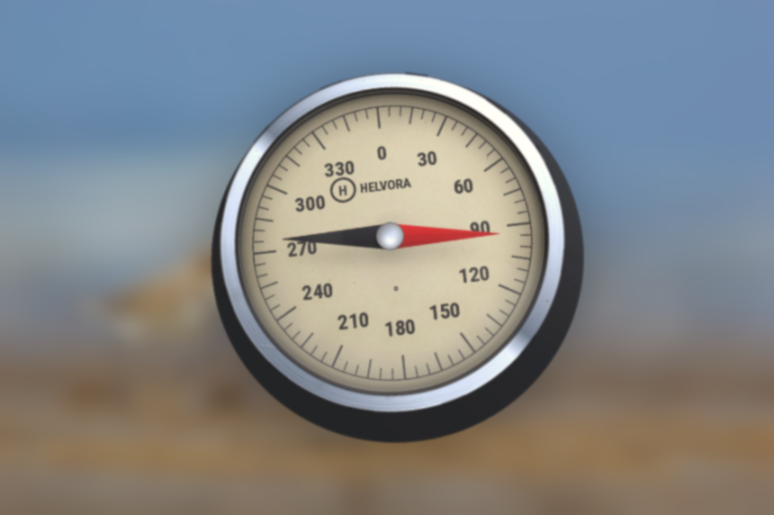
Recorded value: {"value": 95, "unit": "°"}
